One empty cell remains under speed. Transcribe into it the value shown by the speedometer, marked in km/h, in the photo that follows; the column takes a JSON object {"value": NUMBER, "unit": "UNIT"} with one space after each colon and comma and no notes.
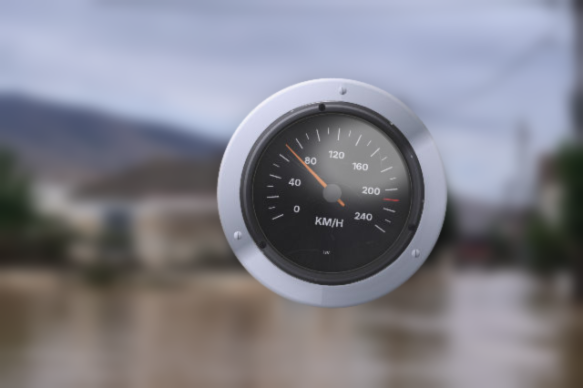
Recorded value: {"value": 70, "unit": "km/h"}
